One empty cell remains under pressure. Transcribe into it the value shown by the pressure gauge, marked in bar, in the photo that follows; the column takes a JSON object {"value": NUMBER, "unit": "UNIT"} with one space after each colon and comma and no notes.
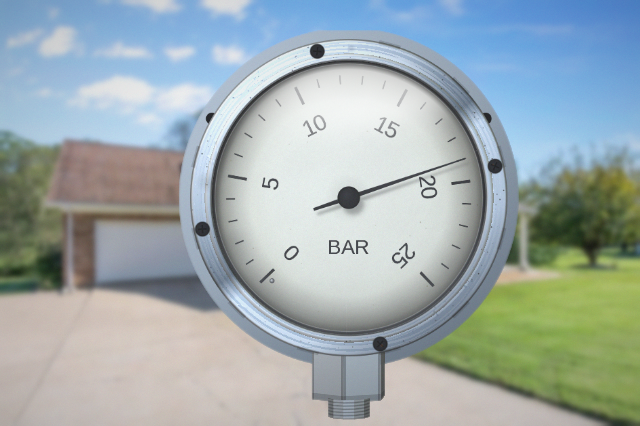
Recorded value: {"value": 19, "unit": "bar"}
